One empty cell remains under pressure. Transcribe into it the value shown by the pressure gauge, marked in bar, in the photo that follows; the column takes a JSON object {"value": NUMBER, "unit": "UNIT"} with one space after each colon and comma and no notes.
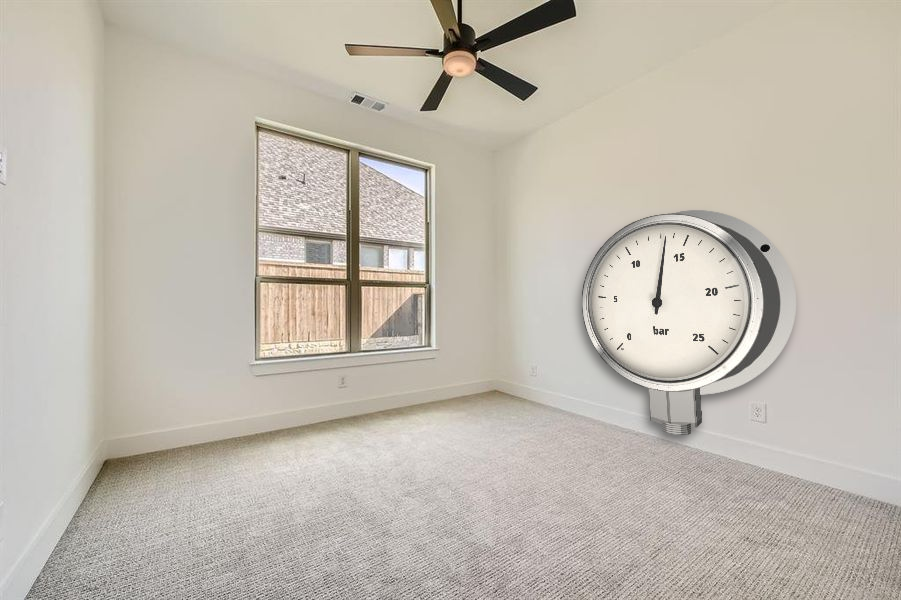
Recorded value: {"value": 13.5, "unit": "bar"}
